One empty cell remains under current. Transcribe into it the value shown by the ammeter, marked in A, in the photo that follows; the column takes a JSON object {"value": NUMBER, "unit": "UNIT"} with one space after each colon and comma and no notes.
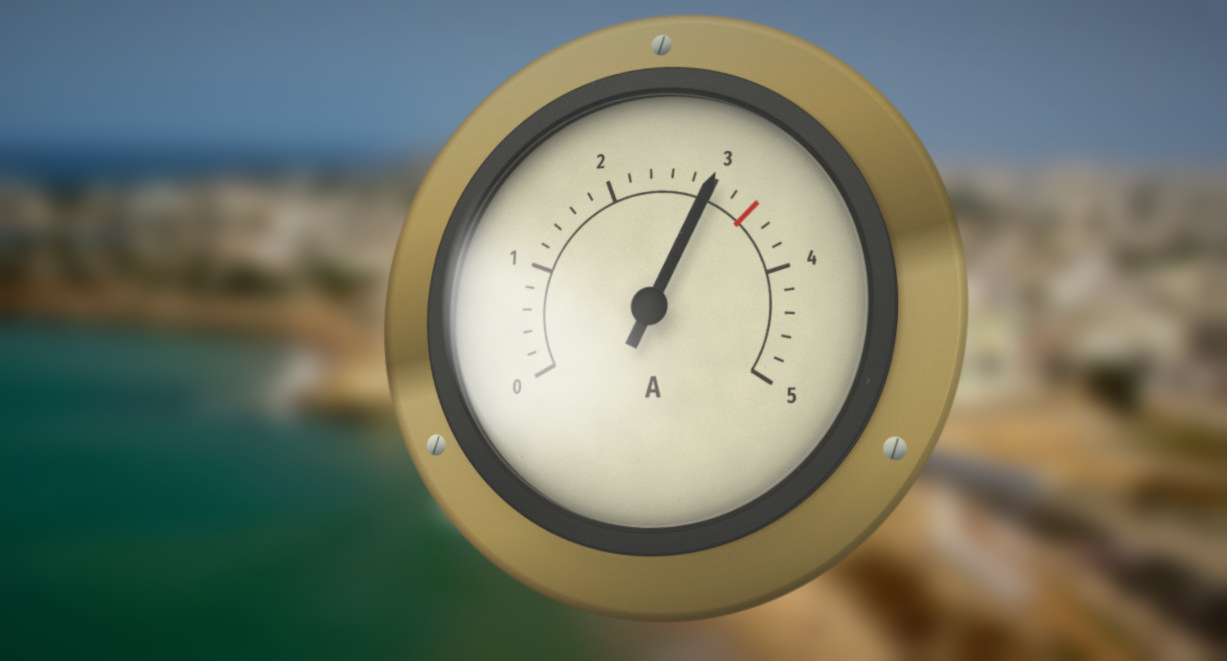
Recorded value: {"value": 3, "unit": "A"}
